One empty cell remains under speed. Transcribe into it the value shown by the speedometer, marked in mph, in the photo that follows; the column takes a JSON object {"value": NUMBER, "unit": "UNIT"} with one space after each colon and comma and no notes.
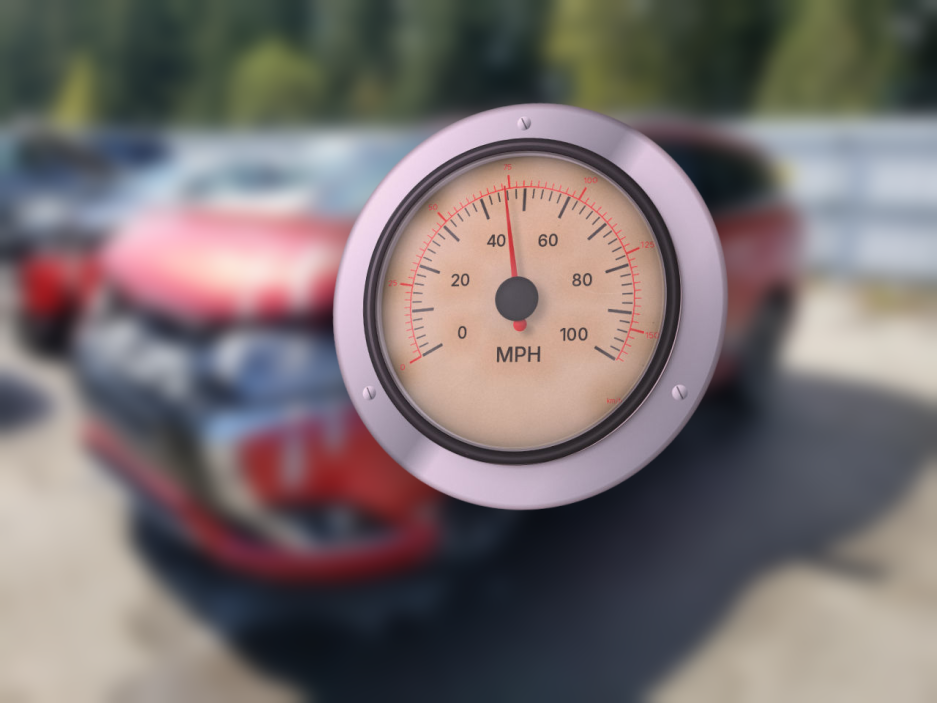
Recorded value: {"value": 46, "unit": "mph"}
